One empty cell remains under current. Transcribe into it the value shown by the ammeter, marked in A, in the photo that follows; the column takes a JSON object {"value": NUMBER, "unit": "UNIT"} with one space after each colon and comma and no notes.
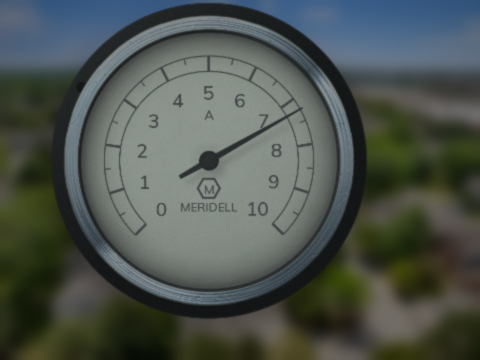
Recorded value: {"value": 7.25, "unit": "A"}
